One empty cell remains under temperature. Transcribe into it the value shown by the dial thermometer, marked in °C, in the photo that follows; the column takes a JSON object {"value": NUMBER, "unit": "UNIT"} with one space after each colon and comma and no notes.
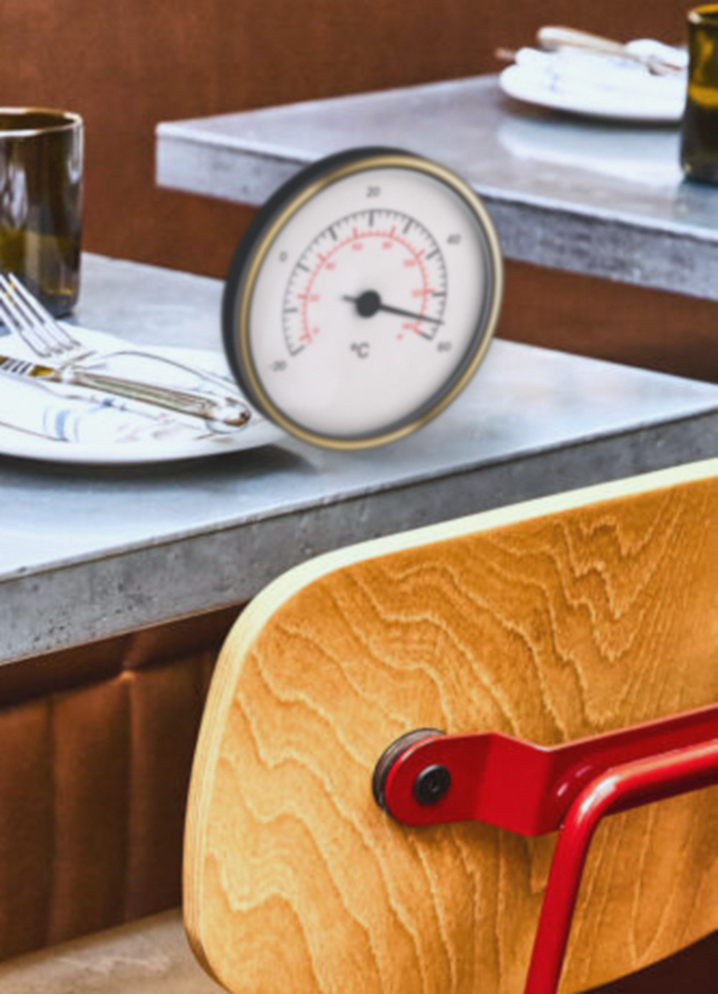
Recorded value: {"value": 56, "unit": "°C"}
